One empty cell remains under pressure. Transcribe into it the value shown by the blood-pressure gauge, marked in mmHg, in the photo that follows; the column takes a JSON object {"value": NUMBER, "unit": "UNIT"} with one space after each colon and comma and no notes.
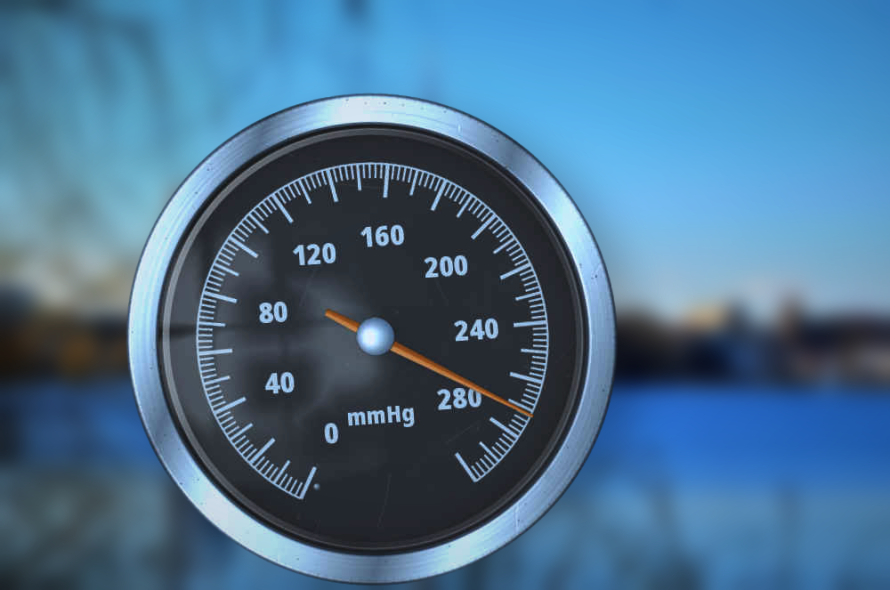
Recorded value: {"value": 272, "unit": "mmHg"}
